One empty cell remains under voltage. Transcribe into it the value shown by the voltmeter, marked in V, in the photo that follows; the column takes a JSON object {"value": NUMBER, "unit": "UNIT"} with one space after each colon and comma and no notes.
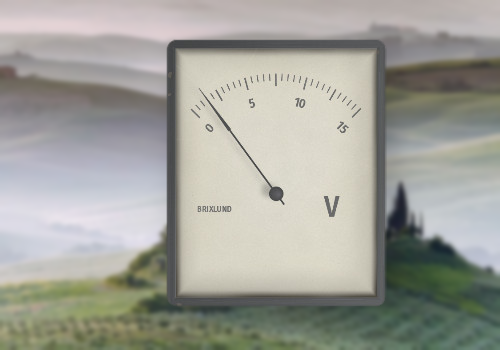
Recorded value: {"value": 1.5, "unit": "V"}
